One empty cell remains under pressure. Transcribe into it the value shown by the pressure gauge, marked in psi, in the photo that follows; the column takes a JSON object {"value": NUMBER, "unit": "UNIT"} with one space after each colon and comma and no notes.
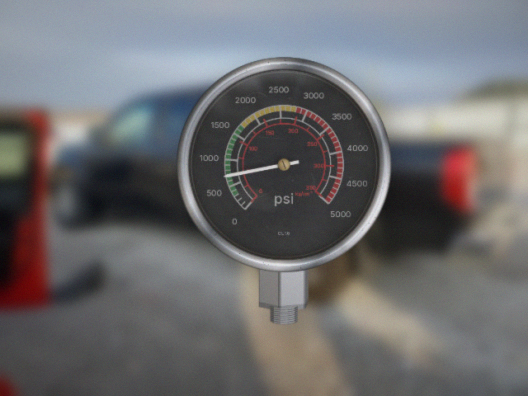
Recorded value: {"value": 700, "unit": "psi"}
